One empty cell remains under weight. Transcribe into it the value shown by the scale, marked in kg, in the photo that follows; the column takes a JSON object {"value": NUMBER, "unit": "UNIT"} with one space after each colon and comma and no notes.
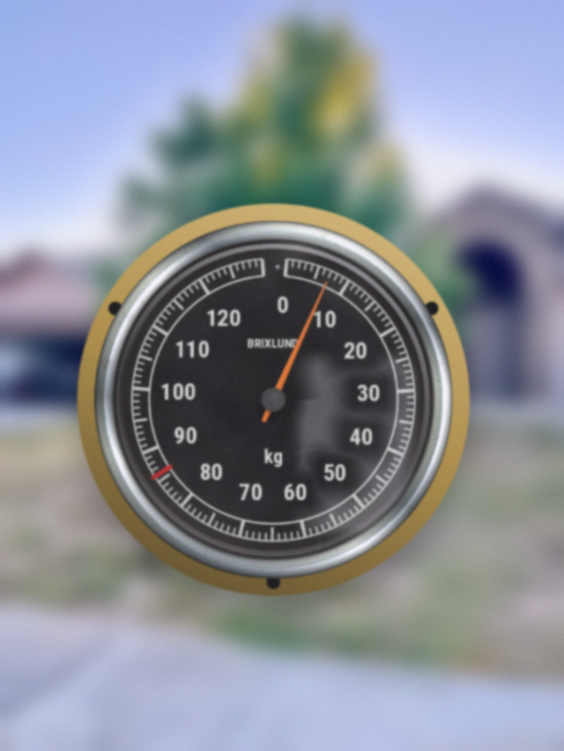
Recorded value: {"value": 7, "unit": "kg"}
